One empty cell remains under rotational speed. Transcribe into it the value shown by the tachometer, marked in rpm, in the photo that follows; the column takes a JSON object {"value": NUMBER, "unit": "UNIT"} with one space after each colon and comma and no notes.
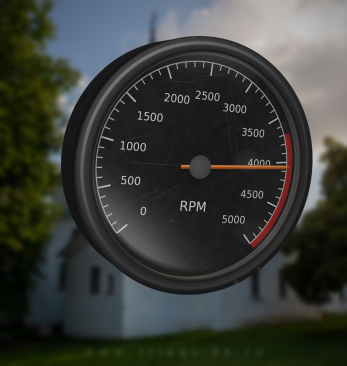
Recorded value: {"value": 4050, "unit": "rpm"}
